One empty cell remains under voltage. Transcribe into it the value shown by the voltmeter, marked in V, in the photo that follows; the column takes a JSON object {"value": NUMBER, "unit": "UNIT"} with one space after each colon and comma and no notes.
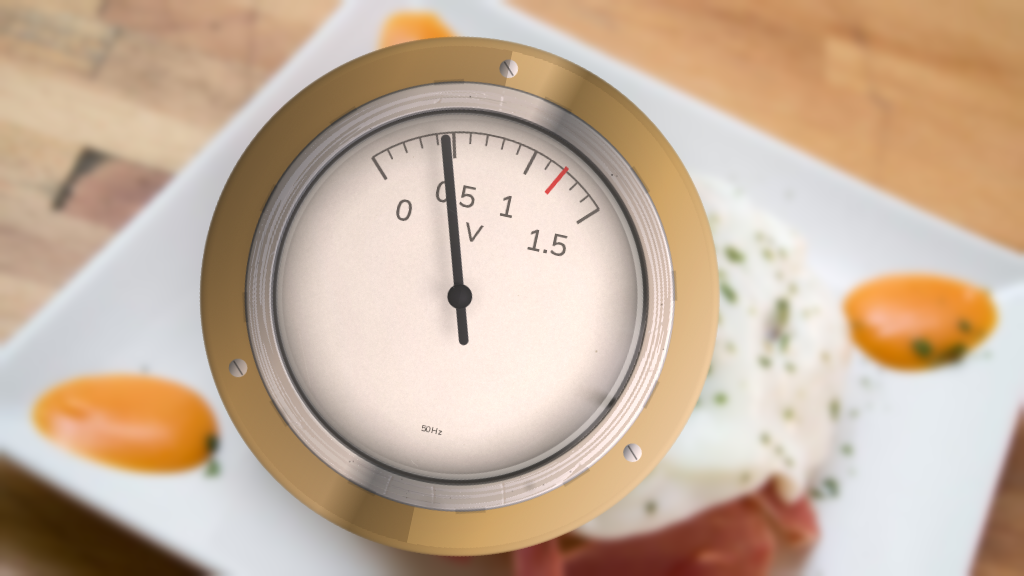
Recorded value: {"value": 0.45, "unit": "V"}
